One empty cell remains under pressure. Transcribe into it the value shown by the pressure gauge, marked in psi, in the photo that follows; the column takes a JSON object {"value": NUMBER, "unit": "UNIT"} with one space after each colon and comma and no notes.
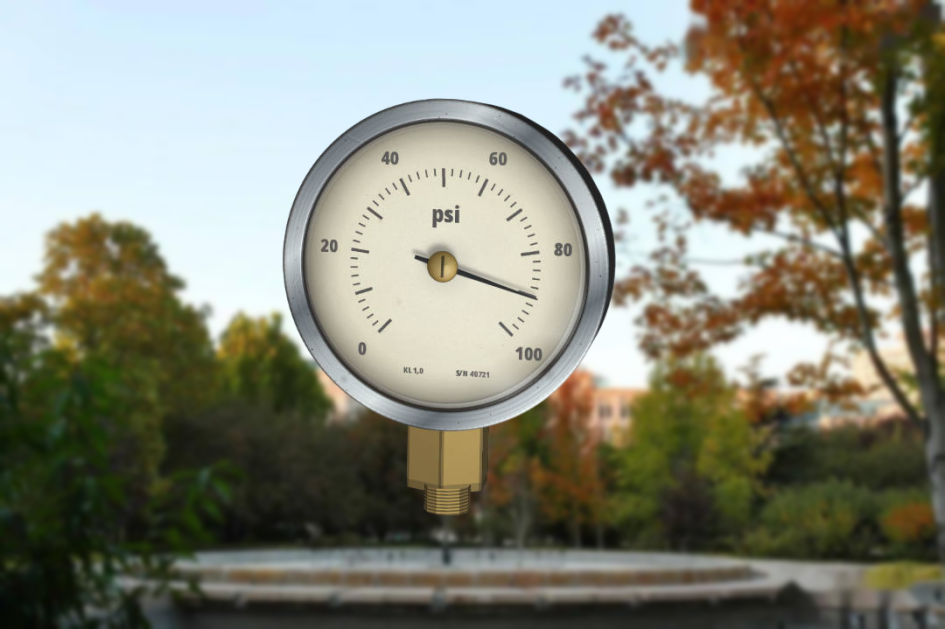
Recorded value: {"value": 90, "unit": "psi"}
